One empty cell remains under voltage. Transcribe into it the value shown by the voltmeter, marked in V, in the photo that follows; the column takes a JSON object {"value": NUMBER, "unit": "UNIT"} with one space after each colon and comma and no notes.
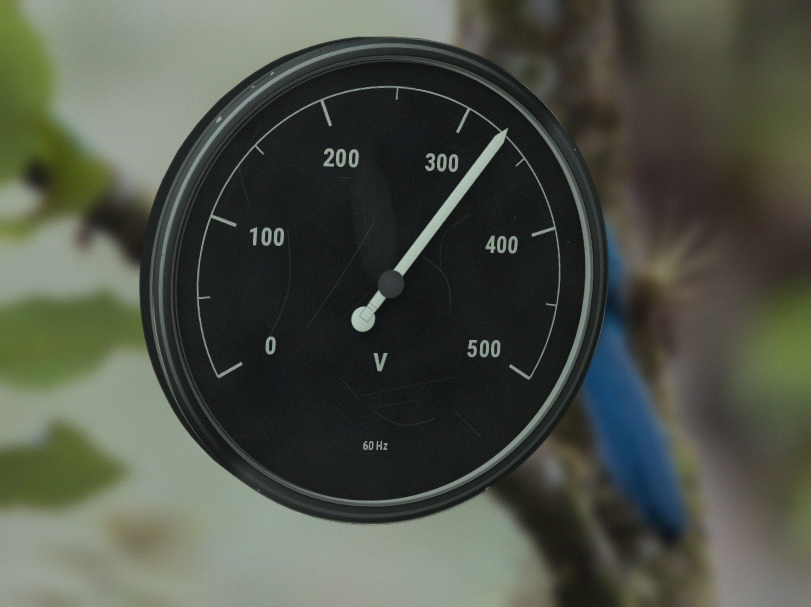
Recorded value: {"value": 325, "unit": "V"}
